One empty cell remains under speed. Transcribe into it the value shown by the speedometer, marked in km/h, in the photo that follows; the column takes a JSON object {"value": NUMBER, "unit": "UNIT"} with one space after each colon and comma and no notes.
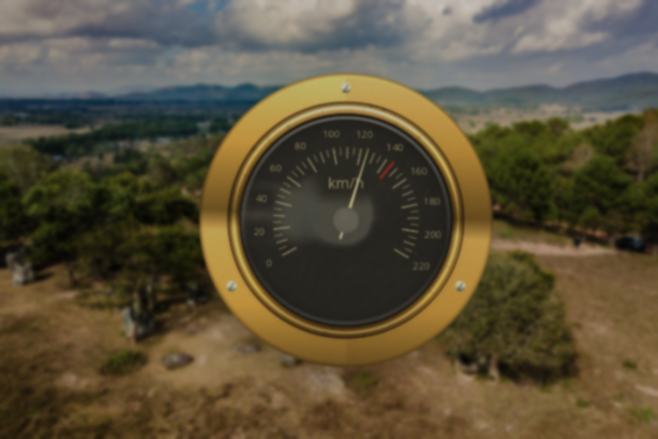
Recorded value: {"value": 125, "unit": "km/h"}
